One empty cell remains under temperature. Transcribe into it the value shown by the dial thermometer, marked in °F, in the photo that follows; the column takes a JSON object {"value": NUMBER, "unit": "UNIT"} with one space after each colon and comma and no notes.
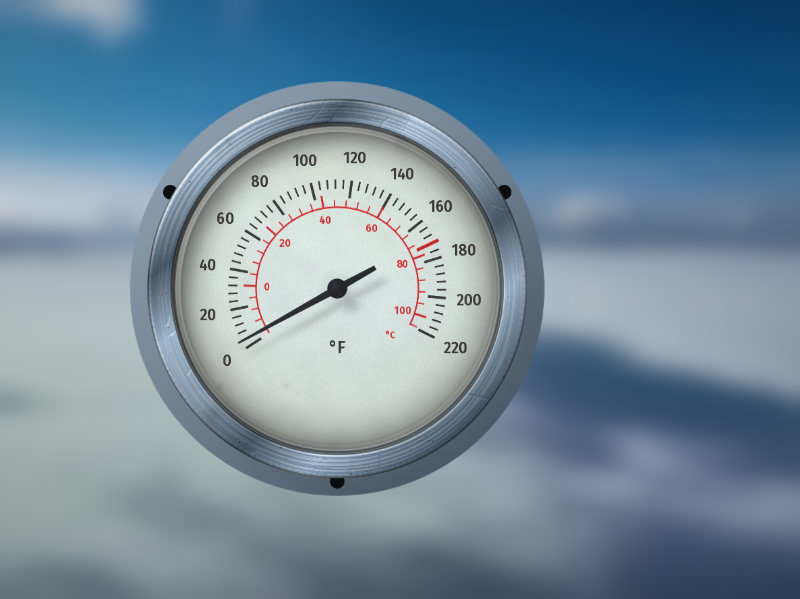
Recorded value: {"value": 4, "unit": "°F"}
